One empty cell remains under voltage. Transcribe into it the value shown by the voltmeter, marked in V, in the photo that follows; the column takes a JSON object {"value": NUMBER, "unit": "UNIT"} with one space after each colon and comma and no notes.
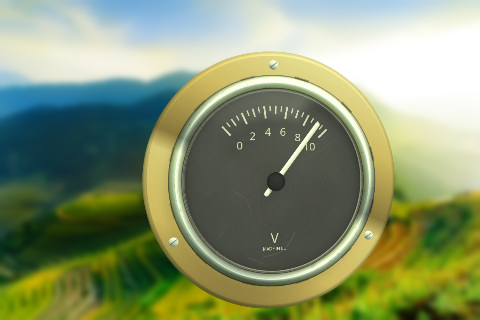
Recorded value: {"value": 9, "unit": "V"}
